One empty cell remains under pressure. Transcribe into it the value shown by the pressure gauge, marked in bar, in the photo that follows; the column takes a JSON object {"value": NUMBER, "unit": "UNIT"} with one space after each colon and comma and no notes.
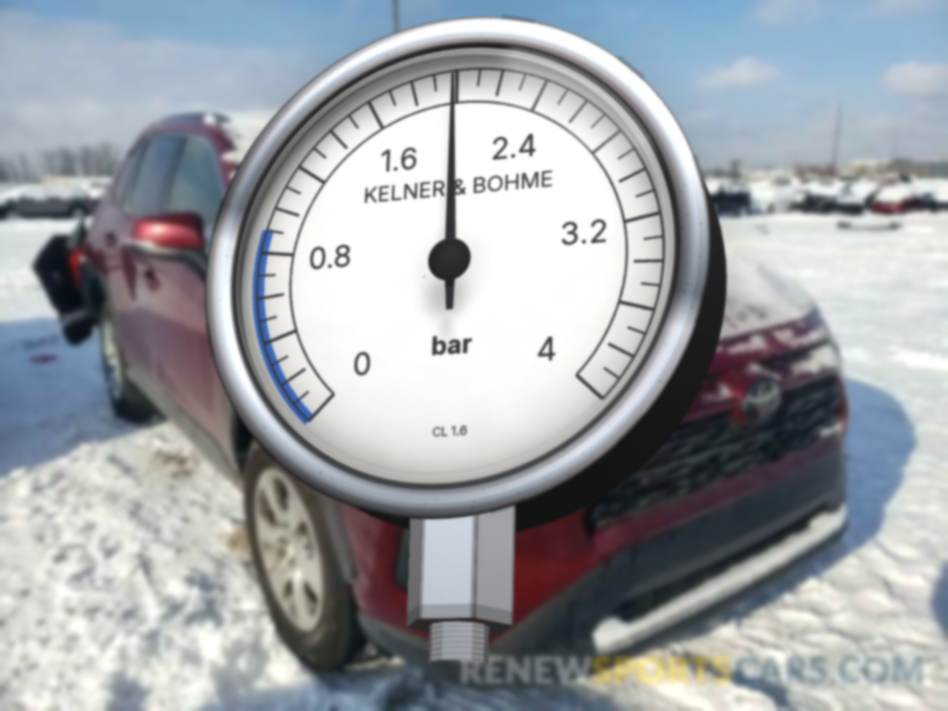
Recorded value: {"value": 2, "unit": "bar"}
